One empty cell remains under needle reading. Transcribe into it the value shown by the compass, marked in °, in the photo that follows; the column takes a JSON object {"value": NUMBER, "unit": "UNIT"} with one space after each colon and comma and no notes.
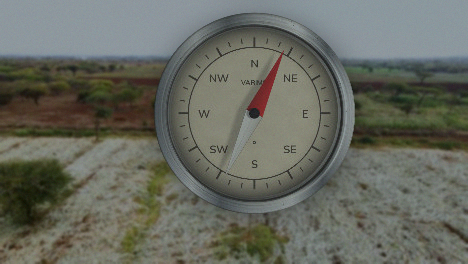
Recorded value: {"value": 25, "unit": "°"}
